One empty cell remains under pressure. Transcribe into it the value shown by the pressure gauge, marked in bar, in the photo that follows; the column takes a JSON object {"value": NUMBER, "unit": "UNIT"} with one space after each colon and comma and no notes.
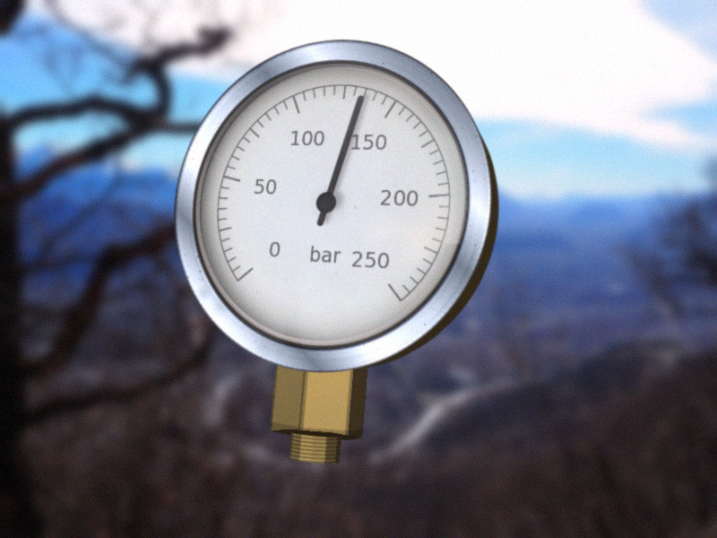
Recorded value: {"value": 135, "unit": "bar"}
